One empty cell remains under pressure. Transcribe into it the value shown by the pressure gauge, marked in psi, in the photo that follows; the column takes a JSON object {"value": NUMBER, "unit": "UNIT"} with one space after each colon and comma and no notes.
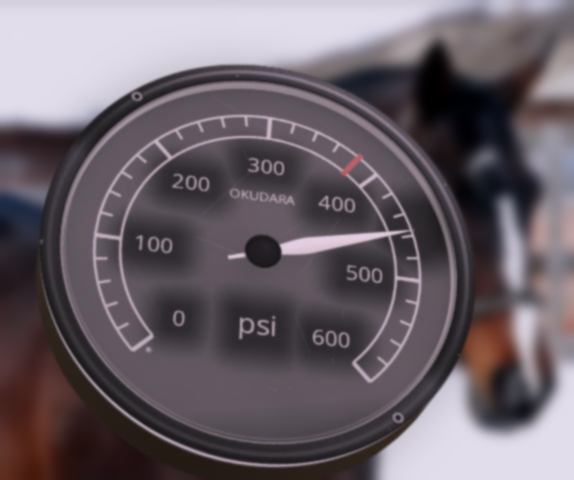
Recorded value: {"value": 460, "unit": "psi"}
